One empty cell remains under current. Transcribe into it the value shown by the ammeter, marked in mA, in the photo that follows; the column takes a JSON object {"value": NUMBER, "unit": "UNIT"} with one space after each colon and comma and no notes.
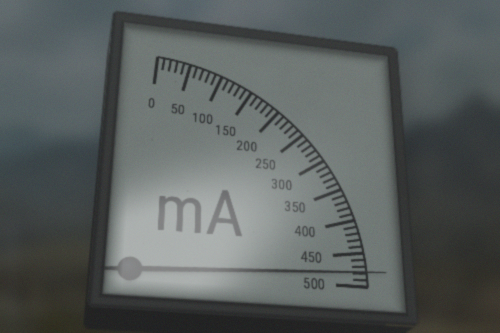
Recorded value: {"value": 480, "unit": "mA"}
